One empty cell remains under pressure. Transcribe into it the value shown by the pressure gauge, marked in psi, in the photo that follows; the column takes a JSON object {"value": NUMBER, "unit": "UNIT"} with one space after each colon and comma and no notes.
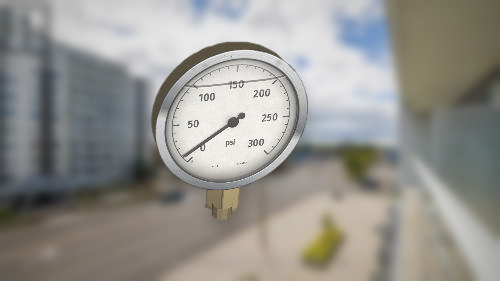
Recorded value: {"value": 10, "unit": "psi"}
